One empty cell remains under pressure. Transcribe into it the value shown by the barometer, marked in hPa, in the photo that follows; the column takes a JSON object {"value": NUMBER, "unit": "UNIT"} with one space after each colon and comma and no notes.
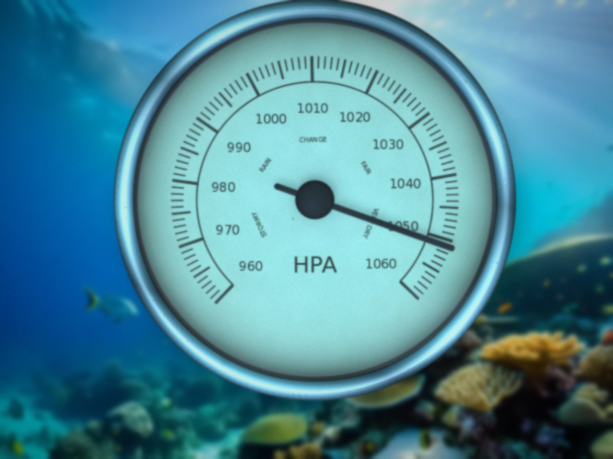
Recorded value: {"value": 1051, "unit": "hPa"}
